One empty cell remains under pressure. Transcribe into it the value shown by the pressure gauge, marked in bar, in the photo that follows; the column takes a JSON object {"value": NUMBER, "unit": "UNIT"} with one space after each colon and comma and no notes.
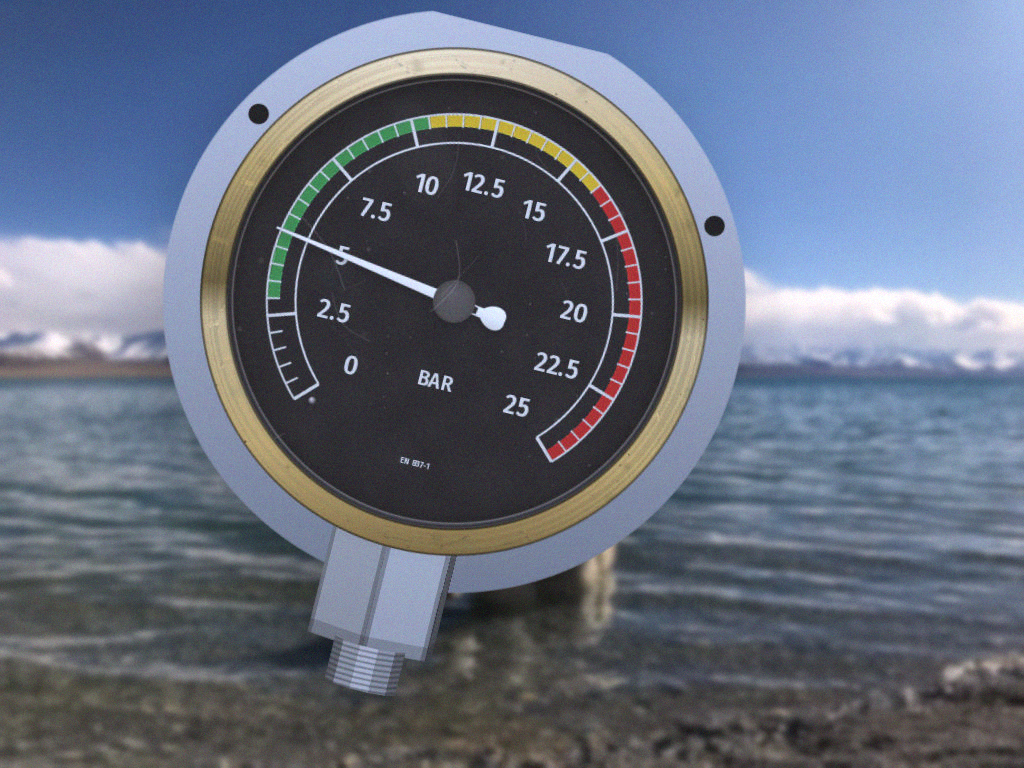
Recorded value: {"value": 5, "unit": "bar"}
